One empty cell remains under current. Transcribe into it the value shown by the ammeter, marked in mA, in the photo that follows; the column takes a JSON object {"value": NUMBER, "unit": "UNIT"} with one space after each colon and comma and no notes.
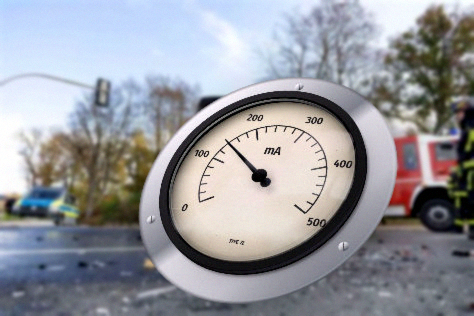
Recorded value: {"value": 140, "unit": "mA"}
